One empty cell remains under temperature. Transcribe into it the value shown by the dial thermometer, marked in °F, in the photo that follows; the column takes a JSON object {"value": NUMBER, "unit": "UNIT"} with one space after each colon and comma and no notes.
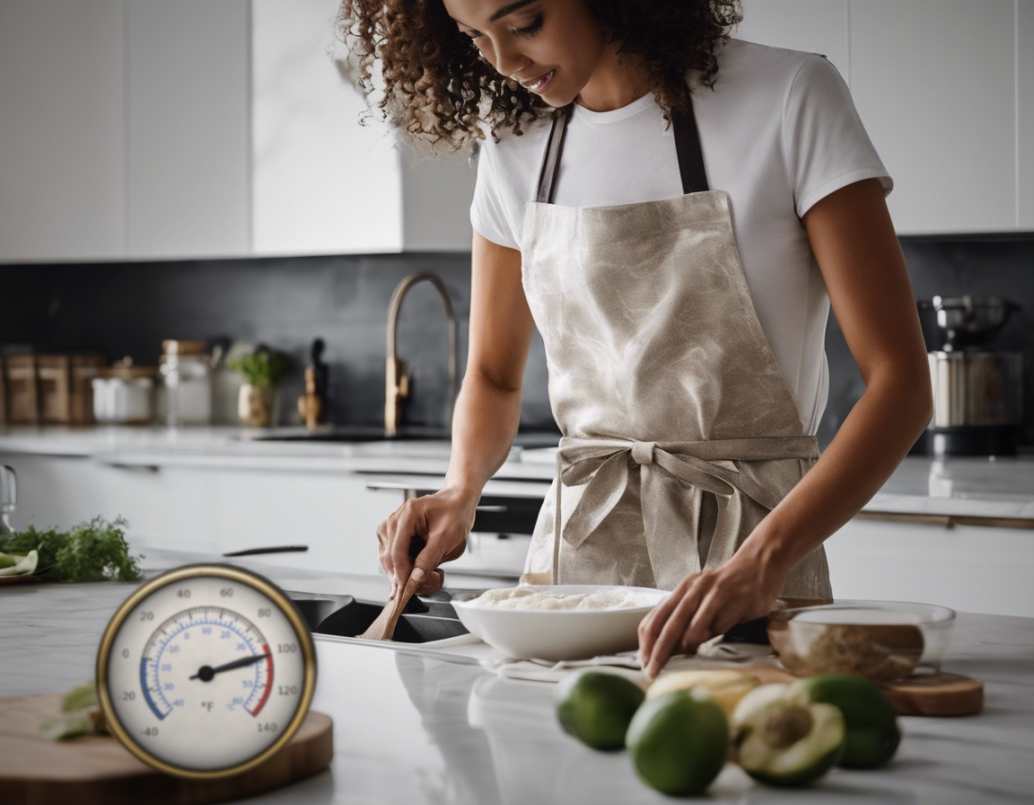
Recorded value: {"value": 100, "unit": "°F"}
